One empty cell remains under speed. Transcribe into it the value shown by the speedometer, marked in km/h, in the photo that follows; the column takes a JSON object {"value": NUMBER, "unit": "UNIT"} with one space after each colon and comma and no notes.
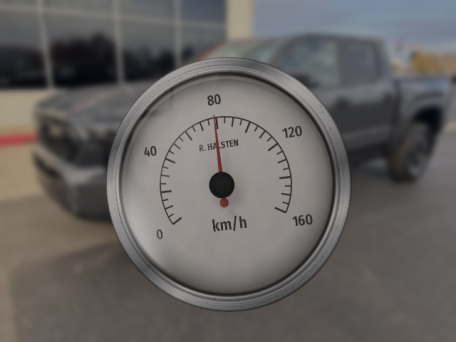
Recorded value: {"value": 80, "unit": "km/h"}
